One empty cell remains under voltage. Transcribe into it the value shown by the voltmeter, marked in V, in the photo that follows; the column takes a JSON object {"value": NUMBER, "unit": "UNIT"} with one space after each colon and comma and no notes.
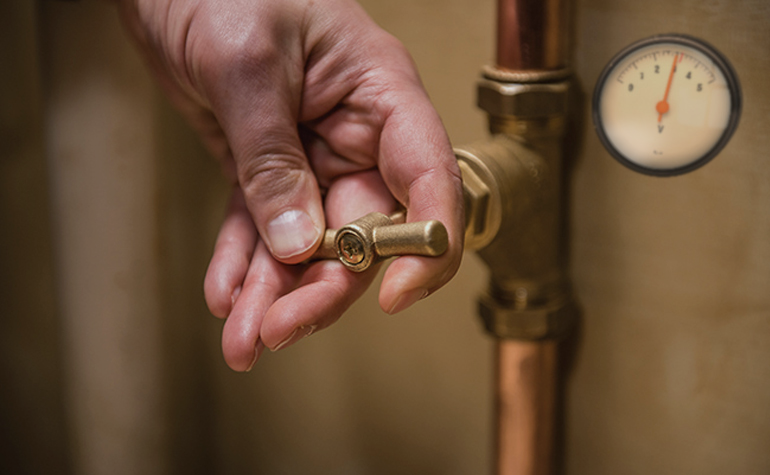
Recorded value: {"value": 3, "unit": "V"}
